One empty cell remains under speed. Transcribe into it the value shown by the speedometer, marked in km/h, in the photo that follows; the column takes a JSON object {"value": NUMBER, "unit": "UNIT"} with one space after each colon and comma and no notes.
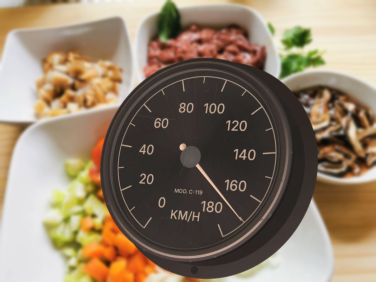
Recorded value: {"value": 170, "unit": "km/h"}
